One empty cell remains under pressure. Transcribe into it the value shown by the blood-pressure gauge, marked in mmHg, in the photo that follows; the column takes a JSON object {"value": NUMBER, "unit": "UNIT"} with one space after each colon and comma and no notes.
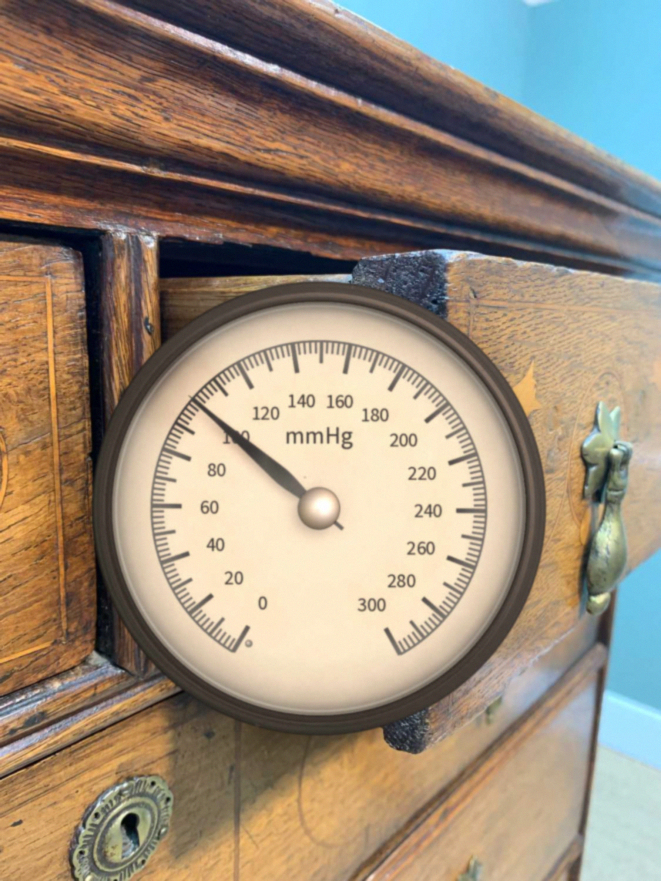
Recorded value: {"value": 100, "unit": "mmHg"}
